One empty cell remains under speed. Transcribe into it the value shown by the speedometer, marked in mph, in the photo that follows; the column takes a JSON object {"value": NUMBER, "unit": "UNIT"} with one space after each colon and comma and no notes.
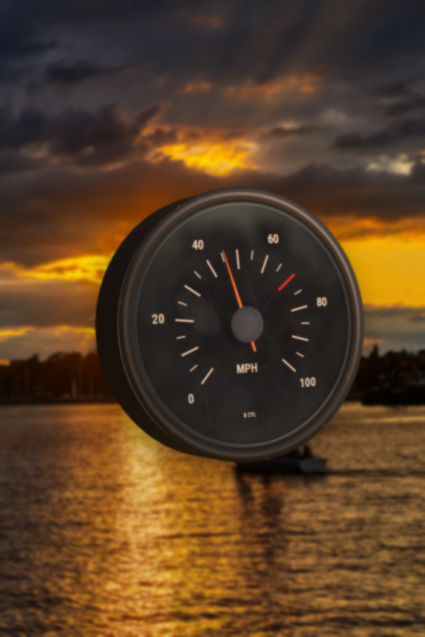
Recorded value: {"value": 45, "unit": "mph"}
